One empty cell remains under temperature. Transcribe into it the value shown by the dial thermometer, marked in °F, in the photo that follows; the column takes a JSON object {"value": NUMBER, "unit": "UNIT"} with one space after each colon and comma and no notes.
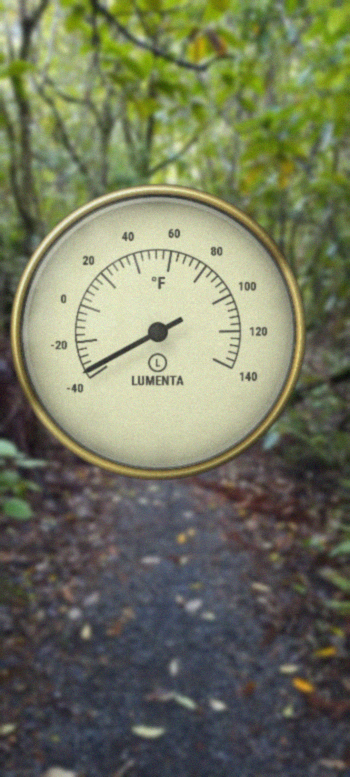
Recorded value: {"value": -36, "unit": "°F"}
